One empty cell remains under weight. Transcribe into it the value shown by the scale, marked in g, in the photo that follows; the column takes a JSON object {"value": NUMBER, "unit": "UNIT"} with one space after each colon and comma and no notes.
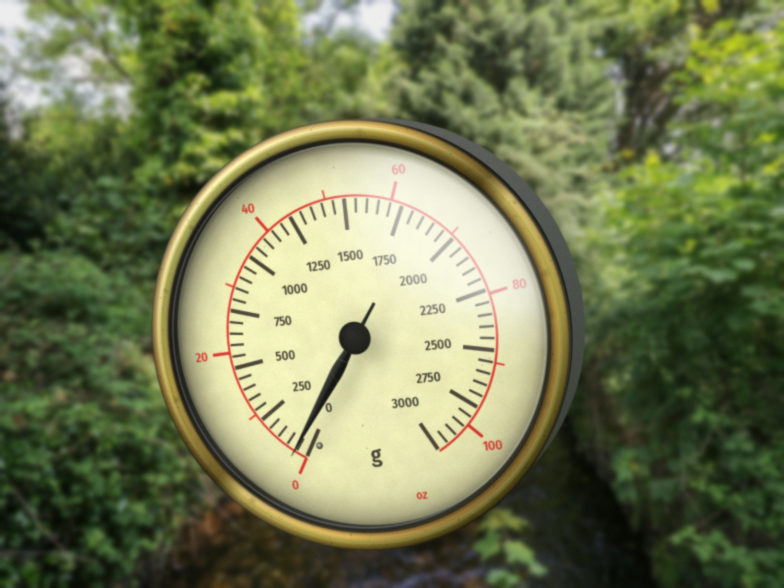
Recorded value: {"value": 50, "unit": "g"}
